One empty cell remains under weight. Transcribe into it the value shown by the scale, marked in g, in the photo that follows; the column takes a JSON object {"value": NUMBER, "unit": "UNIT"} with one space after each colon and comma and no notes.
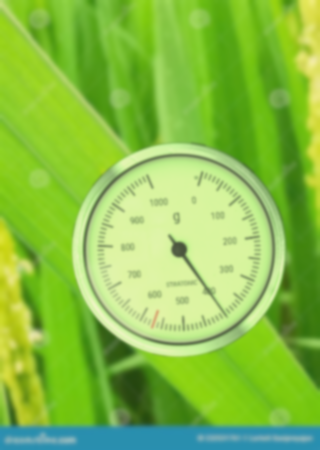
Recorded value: {"value": 400, "unit": "g"}
